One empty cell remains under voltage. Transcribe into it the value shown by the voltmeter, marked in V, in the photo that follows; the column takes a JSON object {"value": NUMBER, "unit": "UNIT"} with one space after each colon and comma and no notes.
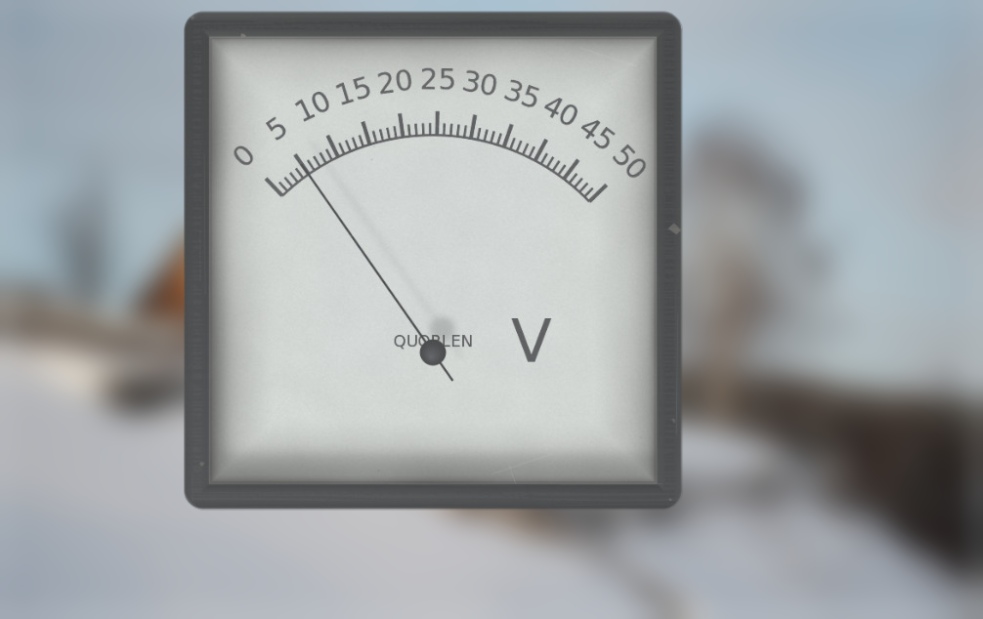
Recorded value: {"value": 5, "unit": "V"}
